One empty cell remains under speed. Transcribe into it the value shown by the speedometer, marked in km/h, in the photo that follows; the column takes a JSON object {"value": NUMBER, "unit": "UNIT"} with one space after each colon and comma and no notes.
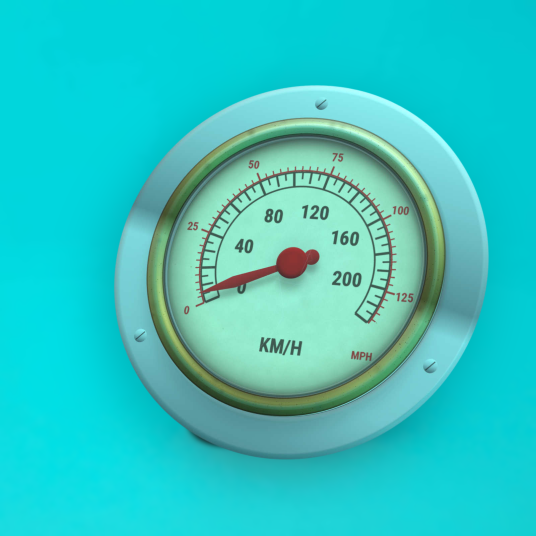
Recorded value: {"value": 5, "unit": "km/h"}
